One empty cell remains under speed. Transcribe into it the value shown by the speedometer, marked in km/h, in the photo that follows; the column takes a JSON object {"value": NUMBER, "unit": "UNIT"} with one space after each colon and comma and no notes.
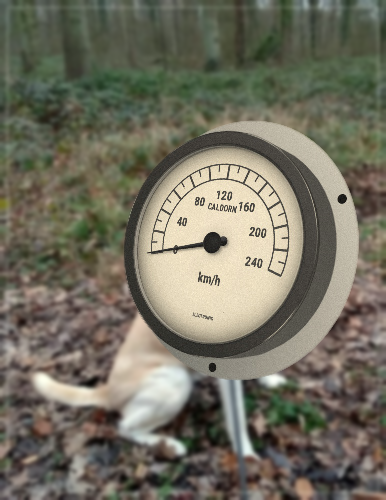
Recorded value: {"value": 0, "unit": "km/h"}
